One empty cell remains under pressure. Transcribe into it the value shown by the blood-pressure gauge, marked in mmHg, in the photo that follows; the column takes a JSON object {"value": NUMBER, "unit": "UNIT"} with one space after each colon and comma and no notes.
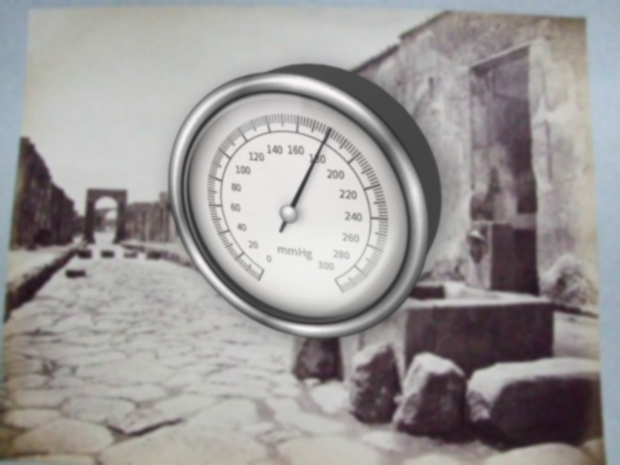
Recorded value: {"value": 180, "unit": "mmHg"}
